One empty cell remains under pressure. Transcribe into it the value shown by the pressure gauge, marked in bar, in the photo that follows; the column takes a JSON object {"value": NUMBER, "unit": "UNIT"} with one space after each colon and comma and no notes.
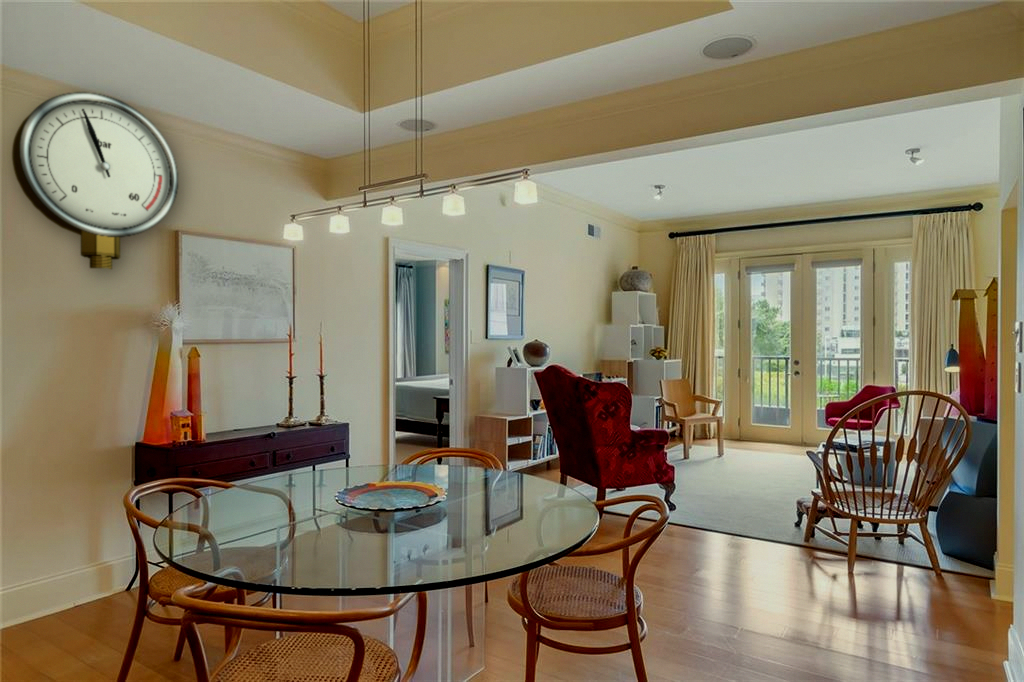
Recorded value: {"value": 26, "unit": "bar"}
